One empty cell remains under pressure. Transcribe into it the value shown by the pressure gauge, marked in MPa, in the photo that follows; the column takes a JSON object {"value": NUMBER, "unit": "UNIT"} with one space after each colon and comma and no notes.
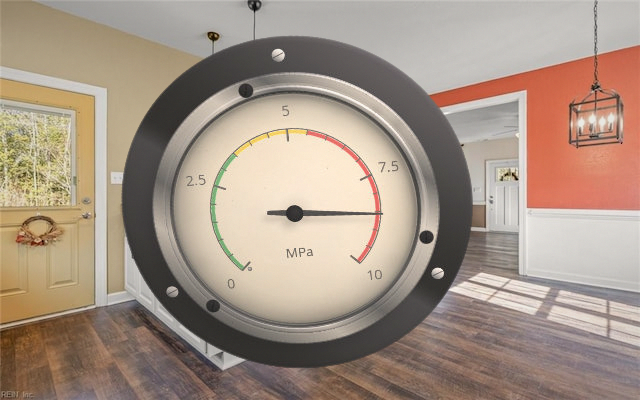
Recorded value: {"value": 8.5, "unit": "MPa"}
